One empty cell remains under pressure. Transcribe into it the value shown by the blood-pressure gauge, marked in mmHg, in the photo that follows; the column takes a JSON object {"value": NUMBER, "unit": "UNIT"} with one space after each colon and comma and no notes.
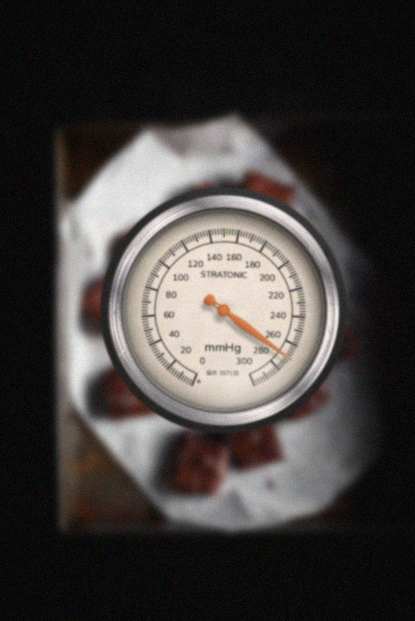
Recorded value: {"value": 270, "unit": "mmHg"}
